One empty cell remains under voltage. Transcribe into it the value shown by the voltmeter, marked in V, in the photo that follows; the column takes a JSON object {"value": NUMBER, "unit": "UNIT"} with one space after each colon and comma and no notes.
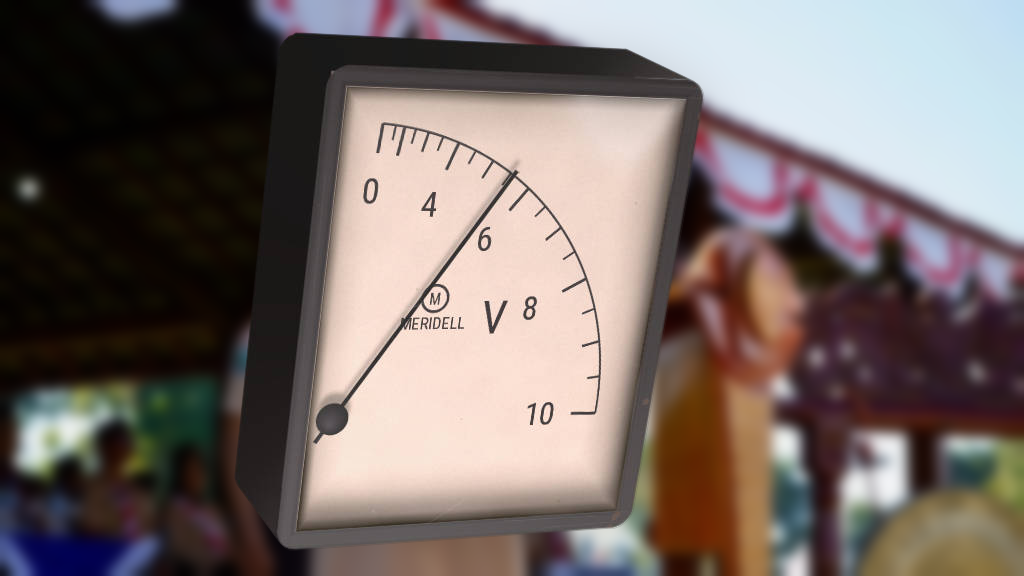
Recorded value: {"value": 5.5, "unit": "V"}
